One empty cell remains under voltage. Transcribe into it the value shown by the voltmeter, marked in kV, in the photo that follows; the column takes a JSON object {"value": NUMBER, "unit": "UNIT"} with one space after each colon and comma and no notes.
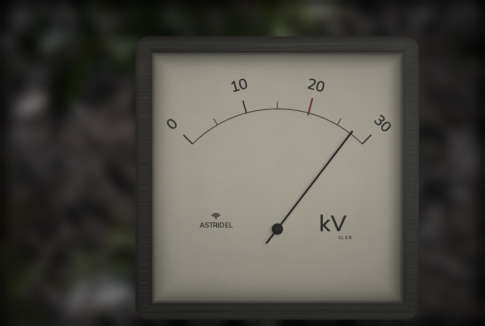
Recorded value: {"value": 27.5, "unit": "kV"}
